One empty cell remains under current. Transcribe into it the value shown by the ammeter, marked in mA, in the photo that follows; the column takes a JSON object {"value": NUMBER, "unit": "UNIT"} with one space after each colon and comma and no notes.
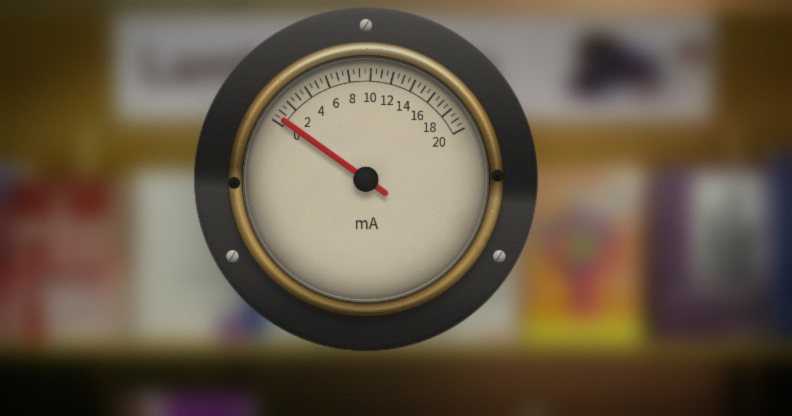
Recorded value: {"value": 0.5, "unit": "mA"}
